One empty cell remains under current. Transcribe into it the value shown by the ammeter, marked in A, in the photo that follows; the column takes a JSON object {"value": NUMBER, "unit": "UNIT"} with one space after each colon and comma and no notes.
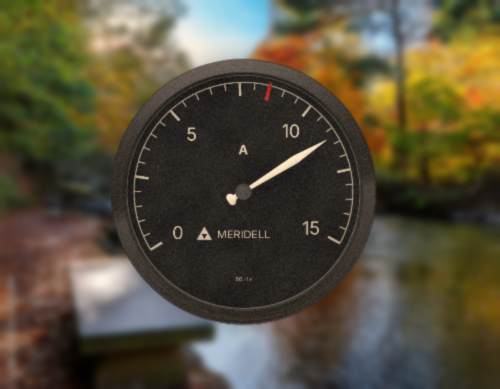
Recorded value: {"value": 11.25, "unit": "A"}
